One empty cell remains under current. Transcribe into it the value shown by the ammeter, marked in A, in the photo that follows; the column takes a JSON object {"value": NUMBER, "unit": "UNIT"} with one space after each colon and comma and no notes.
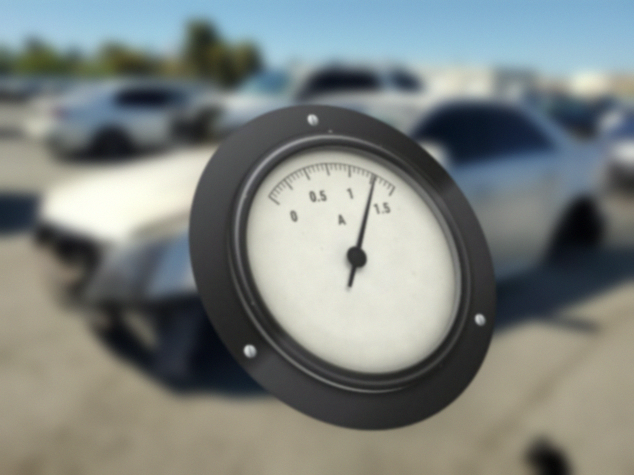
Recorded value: {"value": 1.25, "unit": "A"}
